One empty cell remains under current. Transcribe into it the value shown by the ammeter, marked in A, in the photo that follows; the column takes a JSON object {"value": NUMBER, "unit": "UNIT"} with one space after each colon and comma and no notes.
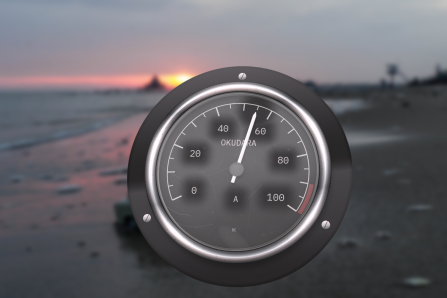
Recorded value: {"value": 55, "unit": "A"}
